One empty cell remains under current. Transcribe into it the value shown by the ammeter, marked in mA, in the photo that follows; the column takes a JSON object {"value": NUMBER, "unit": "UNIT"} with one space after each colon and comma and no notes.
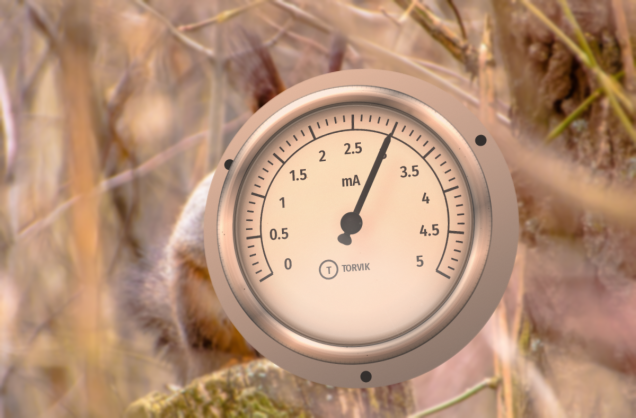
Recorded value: {"value": 3, "unit": "mA"}
